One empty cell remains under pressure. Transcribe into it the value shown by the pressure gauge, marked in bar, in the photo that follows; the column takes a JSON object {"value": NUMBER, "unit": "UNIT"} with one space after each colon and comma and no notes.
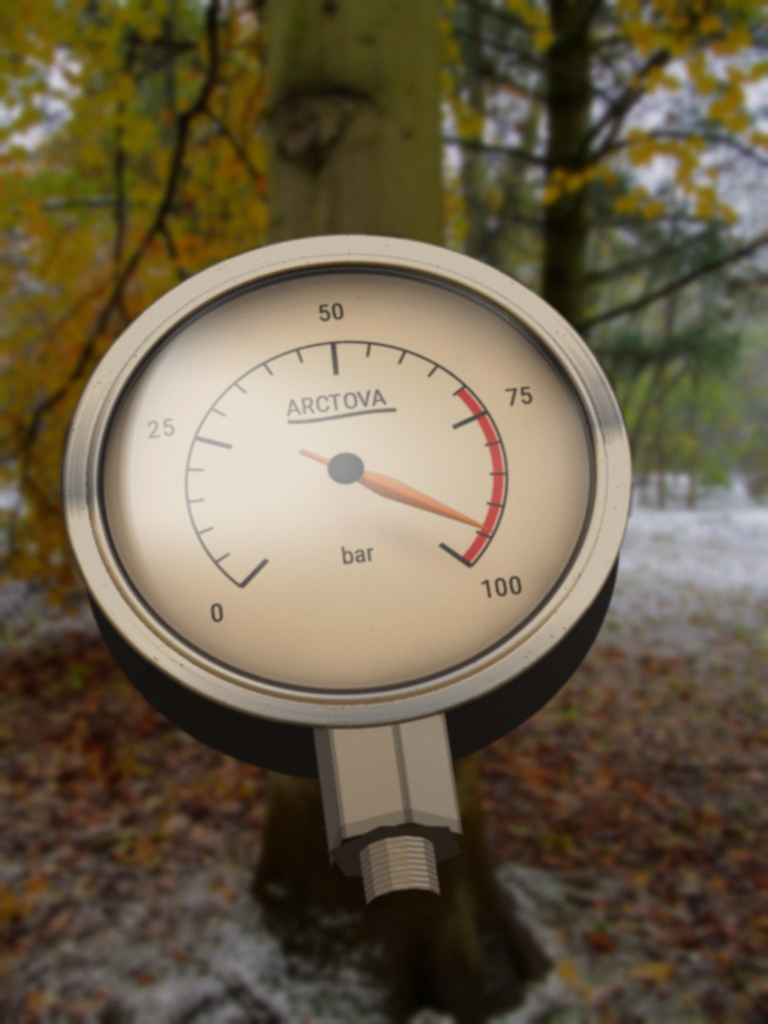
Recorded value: {"value": 95, "unit": "bar"}
